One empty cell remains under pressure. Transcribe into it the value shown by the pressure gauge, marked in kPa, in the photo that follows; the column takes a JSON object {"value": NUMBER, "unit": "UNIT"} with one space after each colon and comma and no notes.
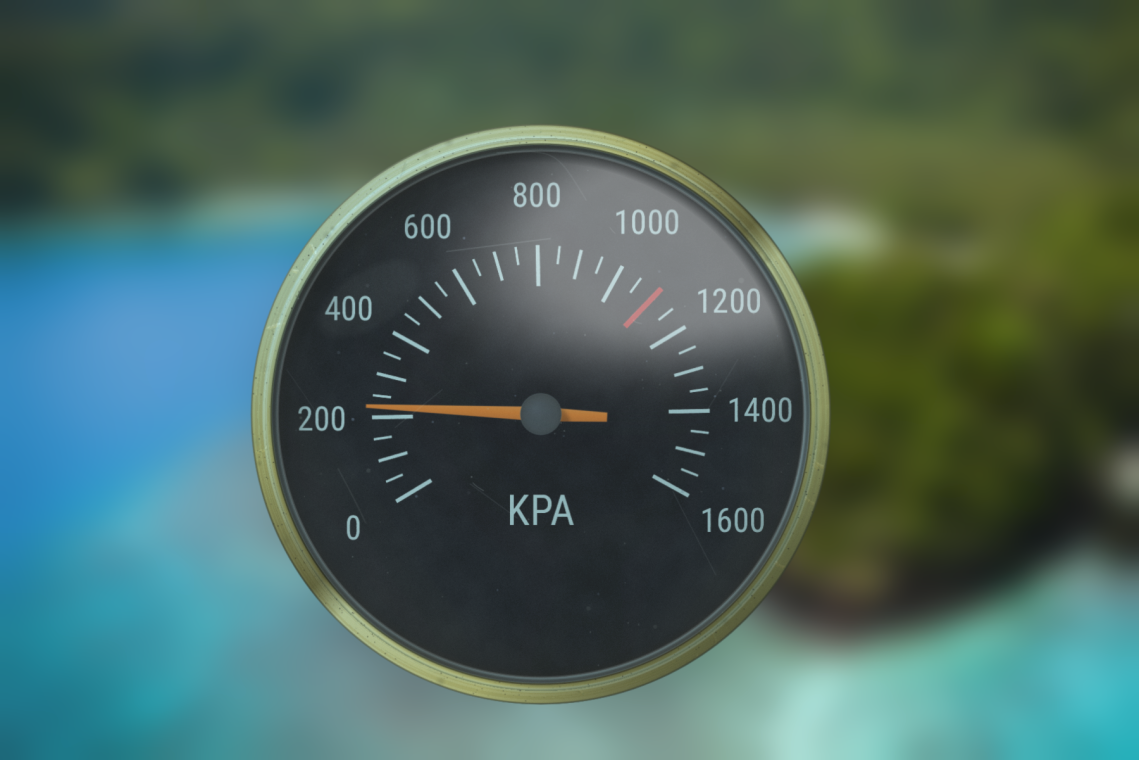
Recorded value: {"value": 225, "unit": "kPa"}
